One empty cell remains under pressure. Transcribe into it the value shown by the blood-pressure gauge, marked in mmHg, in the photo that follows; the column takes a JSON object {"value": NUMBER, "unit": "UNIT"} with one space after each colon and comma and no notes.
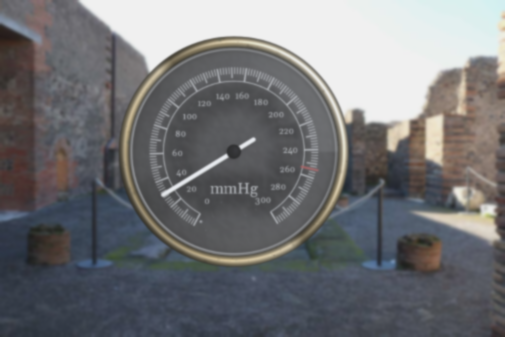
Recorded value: {"value": 30, "unit": "mmHg"}
